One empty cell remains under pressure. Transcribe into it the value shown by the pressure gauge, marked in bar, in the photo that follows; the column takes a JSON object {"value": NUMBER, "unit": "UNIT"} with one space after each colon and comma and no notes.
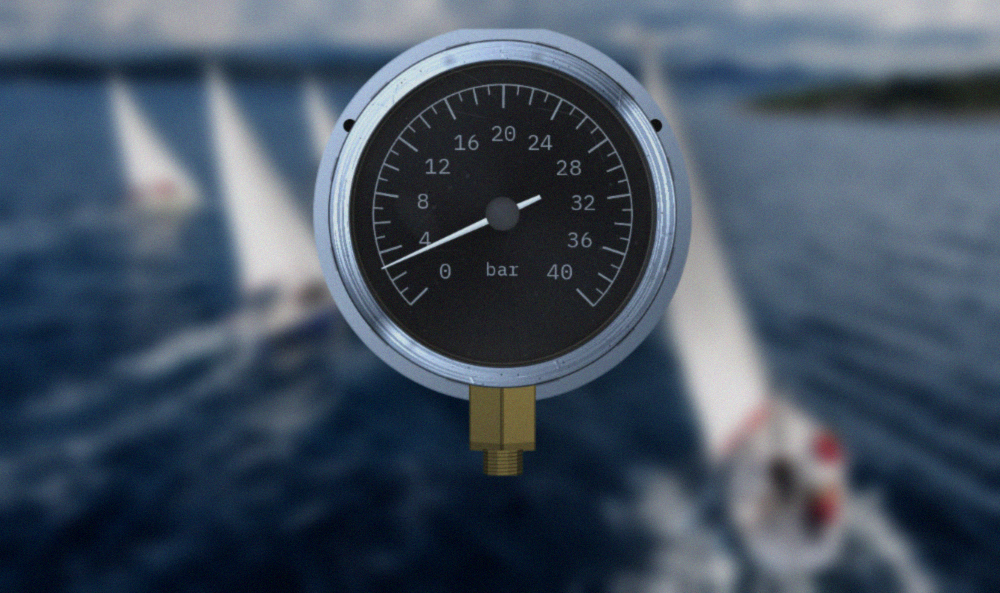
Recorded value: {"value": 3, "unit": "bar"}
